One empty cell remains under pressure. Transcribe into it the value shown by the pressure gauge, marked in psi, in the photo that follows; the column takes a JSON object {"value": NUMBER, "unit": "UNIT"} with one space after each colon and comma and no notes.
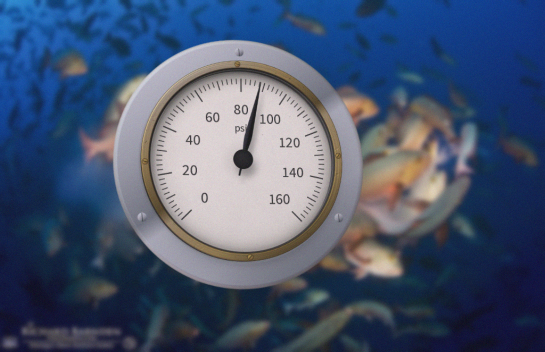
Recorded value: {"value": 88, "unit": "psi"}
